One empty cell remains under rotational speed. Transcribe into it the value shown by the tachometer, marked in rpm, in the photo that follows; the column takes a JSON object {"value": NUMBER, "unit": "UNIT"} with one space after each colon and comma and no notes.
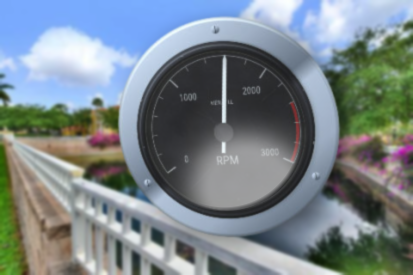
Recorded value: {"value": 1600, "unit": "rpm"}
